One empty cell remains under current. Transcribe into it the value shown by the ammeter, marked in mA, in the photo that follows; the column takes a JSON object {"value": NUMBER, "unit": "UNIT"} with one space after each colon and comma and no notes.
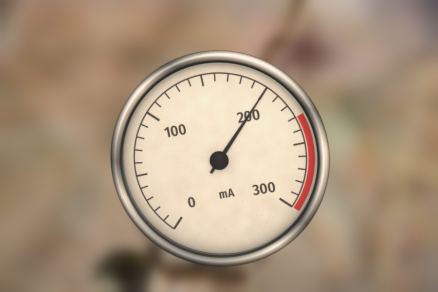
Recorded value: {"value": 200, "unit": "mA"}
